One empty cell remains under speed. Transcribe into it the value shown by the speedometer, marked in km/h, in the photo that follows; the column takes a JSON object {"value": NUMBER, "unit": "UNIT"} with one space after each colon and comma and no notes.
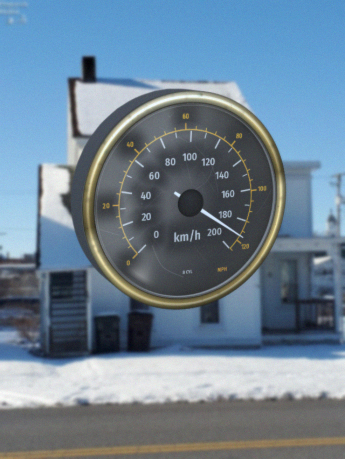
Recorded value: {"value": 190, "unit": "km/h"}
